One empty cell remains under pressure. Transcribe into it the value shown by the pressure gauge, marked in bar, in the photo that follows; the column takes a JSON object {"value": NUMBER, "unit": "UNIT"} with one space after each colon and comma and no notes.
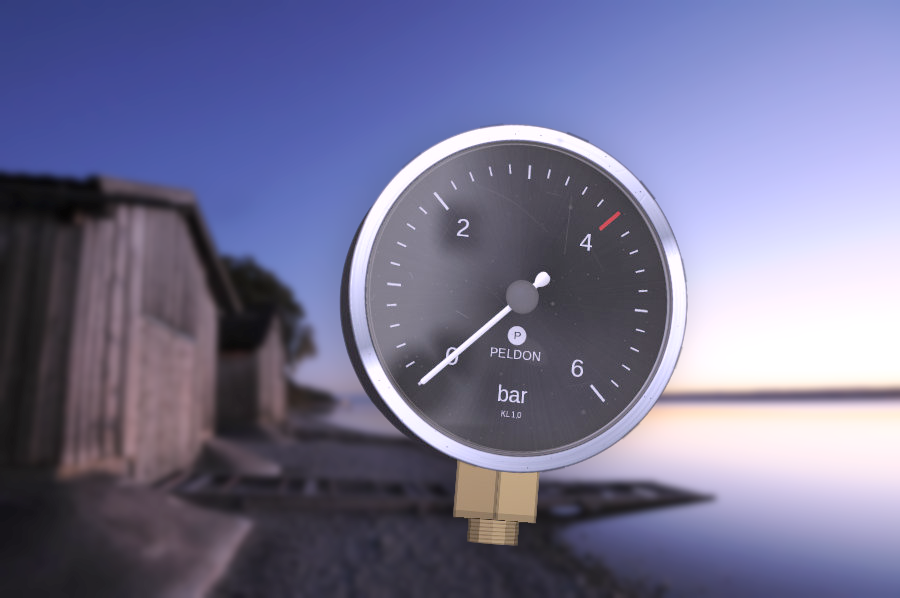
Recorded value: {"value": 0, "unit": "bar"}
